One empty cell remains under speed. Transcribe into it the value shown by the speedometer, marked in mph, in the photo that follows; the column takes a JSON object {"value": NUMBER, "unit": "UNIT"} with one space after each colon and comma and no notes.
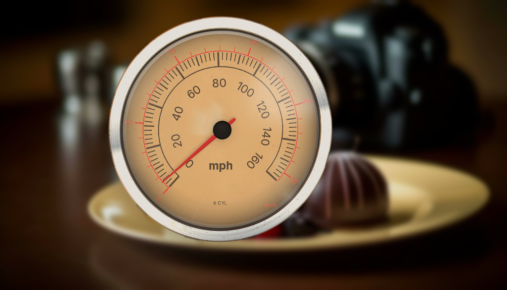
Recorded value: {"value": 4, "unit": "mph"}
